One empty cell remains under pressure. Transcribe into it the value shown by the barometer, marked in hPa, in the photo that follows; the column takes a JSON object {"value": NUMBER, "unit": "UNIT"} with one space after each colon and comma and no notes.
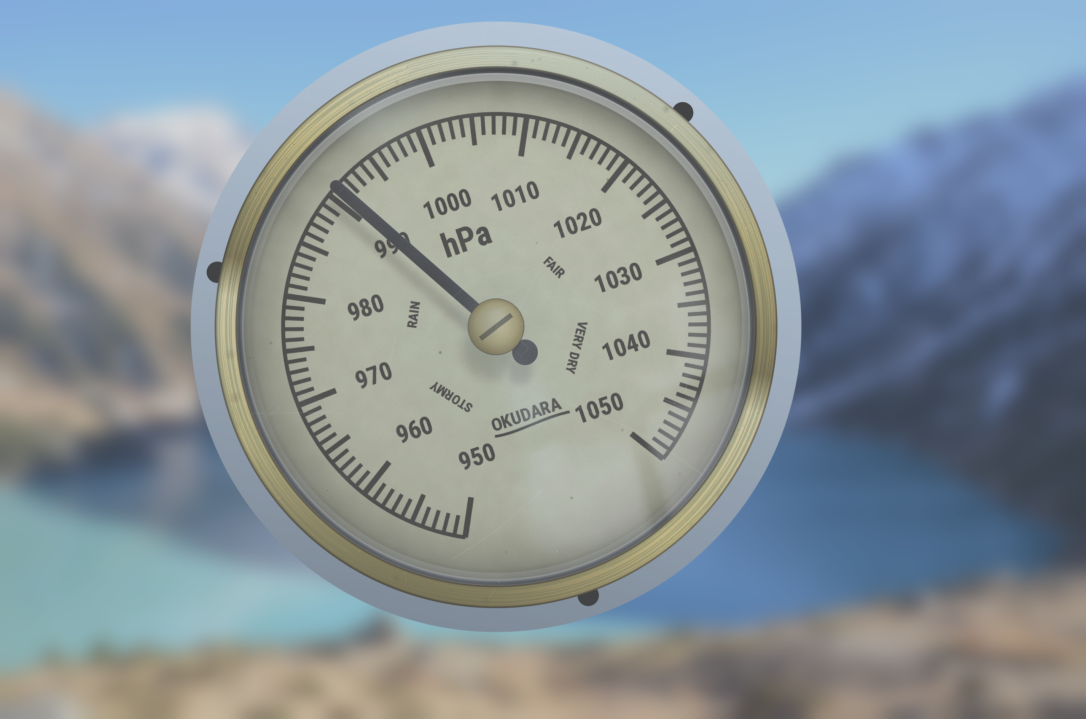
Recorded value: {"value": 991, "unit": "hPa"}
